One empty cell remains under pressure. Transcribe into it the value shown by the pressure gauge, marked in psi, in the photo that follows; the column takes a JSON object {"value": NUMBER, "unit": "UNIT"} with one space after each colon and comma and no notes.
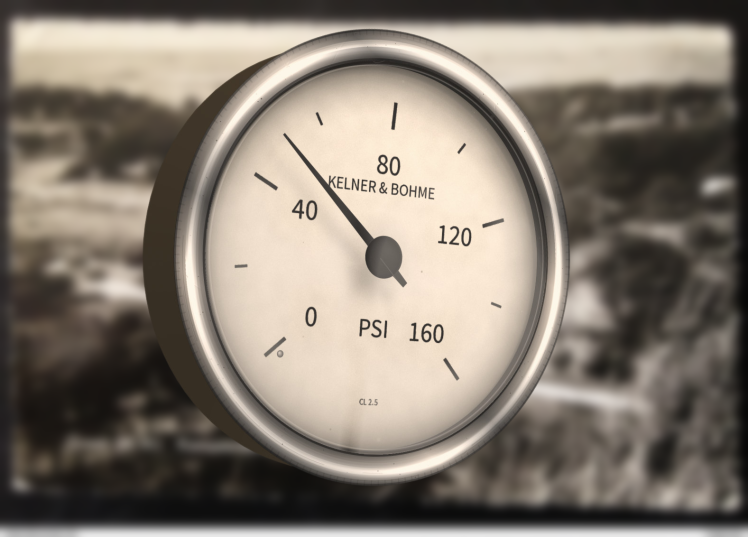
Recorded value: {"value": 50, "unit": "psi"}
